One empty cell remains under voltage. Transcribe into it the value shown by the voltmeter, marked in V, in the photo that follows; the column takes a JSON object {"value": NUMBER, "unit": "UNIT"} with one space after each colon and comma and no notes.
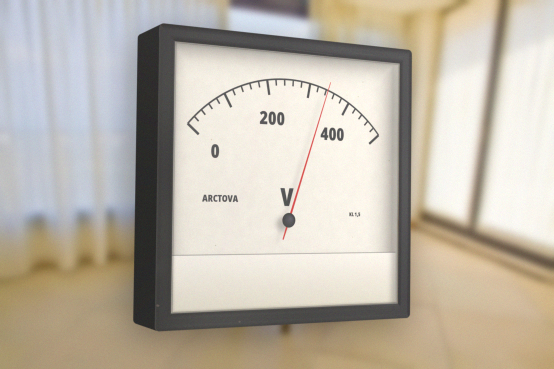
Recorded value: {"value": 340, "unit": "V"}
